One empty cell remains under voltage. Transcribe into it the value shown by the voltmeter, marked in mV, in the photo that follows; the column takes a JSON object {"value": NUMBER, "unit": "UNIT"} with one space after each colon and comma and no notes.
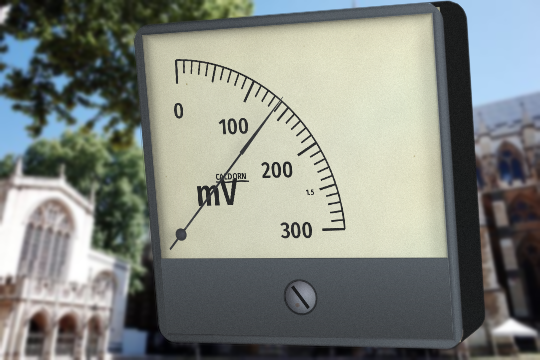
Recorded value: {"value": 140, "unit": "mV"}
